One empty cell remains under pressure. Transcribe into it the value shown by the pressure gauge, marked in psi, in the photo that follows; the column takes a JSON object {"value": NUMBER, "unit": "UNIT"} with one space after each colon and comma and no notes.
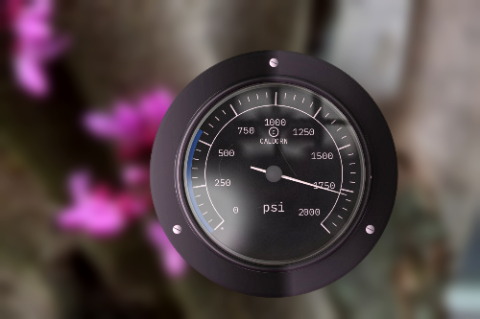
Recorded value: {"value": 1775, "unit": "psi"}
